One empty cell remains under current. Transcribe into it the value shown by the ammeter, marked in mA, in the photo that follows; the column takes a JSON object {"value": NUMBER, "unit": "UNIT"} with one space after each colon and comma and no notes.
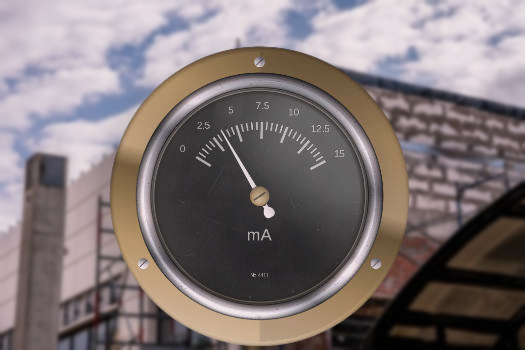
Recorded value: {"value": 3.5, "unit": "mA"}
